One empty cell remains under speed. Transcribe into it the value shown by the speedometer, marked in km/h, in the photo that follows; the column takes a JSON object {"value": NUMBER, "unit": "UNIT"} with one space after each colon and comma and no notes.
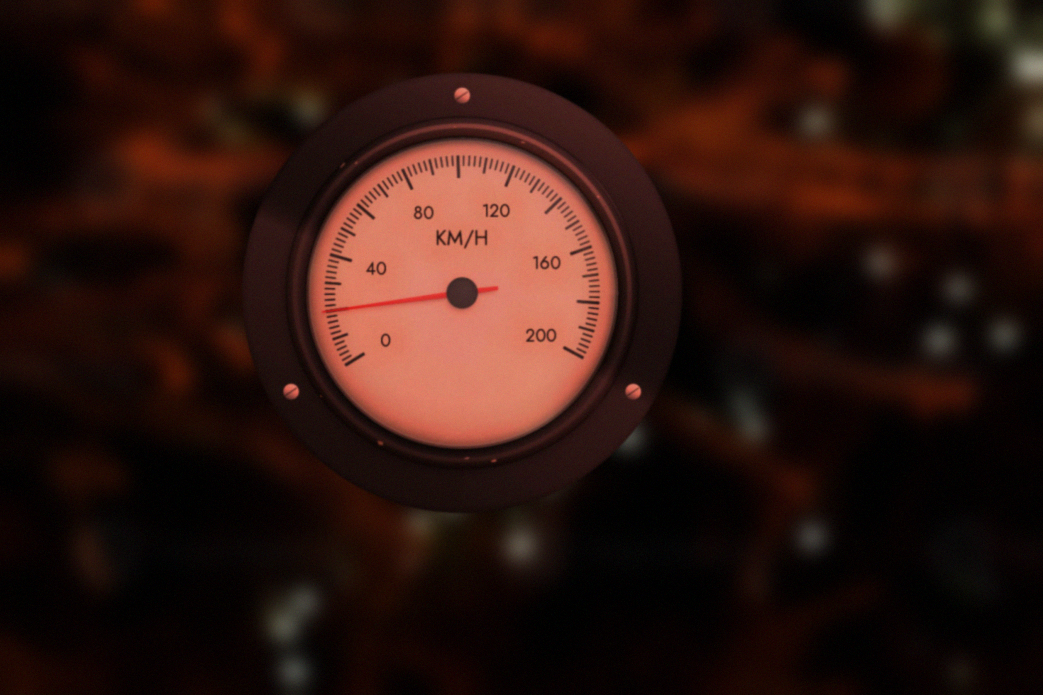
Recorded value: {"value": 20, "unit": "km/h"}
